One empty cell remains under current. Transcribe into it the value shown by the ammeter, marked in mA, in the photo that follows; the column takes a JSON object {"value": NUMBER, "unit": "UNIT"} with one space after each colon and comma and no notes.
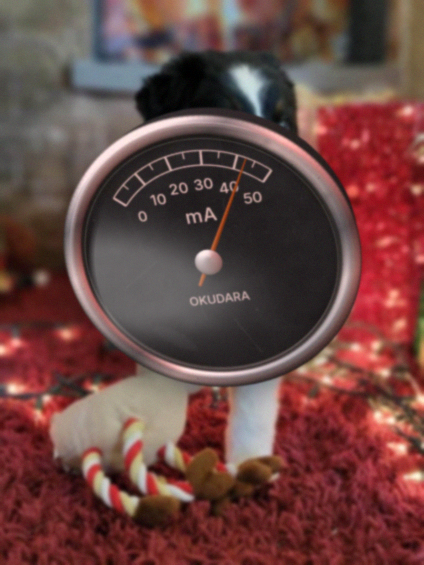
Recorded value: {"value": 42.5, "unit": "mA"}
